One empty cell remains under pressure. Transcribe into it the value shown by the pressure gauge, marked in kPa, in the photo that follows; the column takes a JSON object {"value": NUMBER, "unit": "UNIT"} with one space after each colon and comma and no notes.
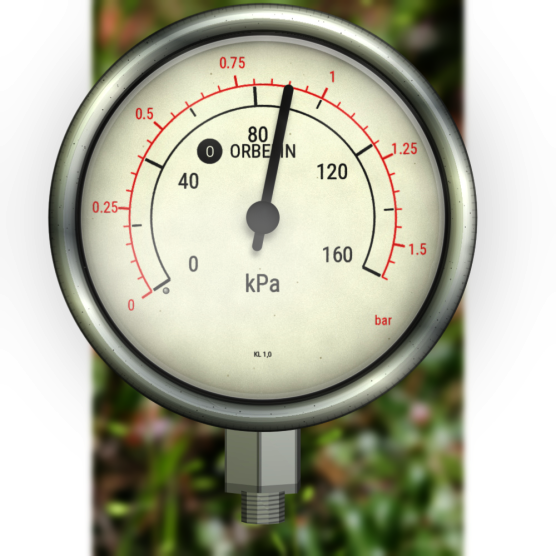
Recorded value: {"value": 90, "unit": "kPa"}
